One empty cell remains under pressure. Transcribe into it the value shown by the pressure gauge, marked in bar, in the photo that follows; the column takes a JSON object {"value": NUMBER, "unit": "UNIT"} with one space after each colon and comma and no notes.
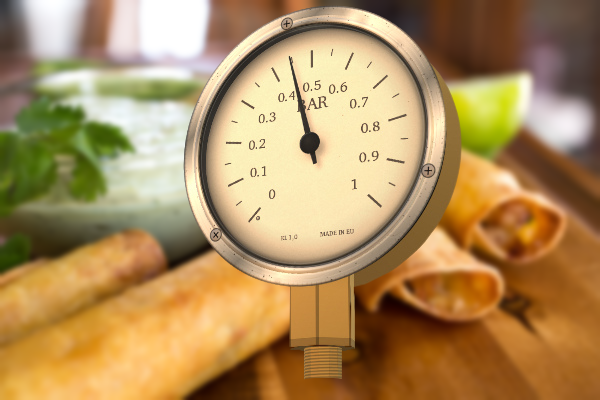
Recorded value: {"value": 0.45, "unit": "bar"}
